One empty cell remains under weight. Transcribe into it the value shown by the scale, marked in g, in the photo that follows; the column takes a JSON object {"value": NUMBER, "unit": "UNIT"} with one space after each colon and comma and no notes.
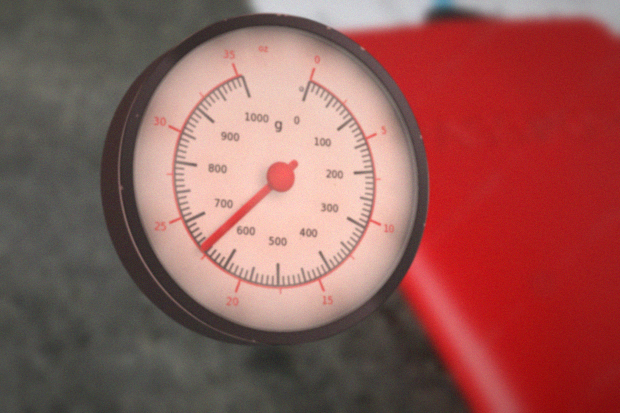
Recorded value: {"value": 650, "unit": "g"}
